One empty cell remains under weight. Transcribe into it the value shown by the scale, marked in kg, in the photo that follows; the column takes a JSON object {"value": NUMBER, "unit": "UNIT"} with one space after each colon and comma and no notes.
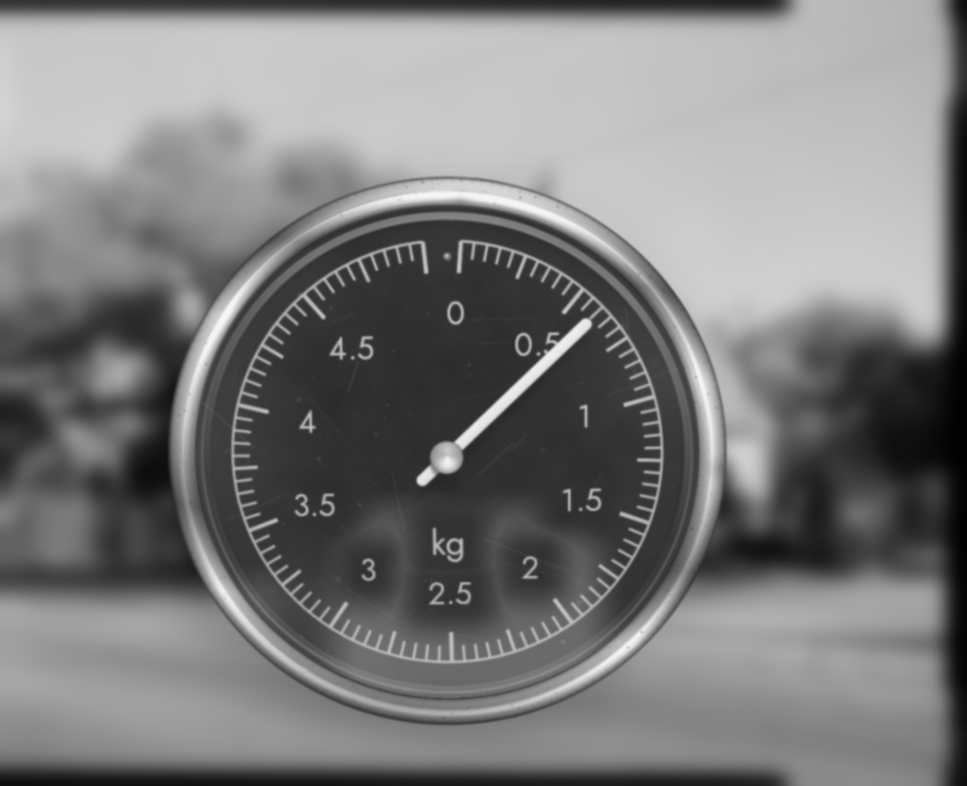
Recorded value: {"value": 0.6, "unit": "kg"}
